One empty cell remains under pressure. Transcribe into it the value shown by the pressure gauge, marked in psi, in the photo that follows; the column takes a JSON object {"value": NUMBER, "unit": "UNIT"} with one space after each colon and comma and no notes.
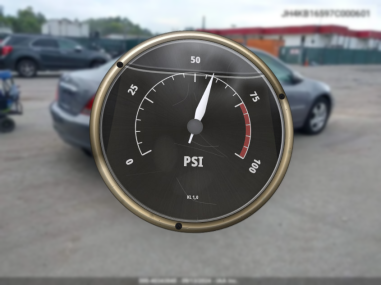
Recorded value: {"value": 57.5, "unit": "psi"}
